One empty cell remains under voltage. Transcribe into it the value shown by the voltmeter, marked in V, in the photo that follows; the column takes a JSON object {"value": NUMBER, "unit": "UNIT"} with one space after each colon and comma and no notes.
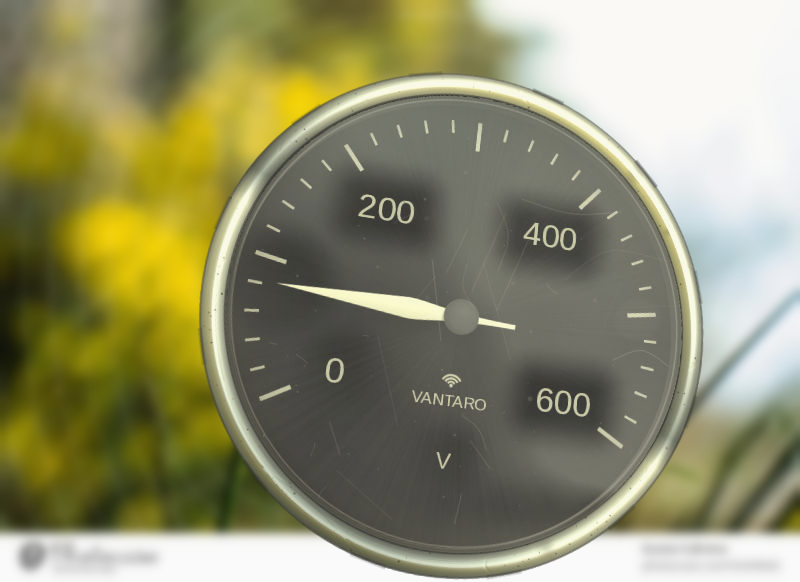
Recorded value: {"value": 80, "unit": "V"}
